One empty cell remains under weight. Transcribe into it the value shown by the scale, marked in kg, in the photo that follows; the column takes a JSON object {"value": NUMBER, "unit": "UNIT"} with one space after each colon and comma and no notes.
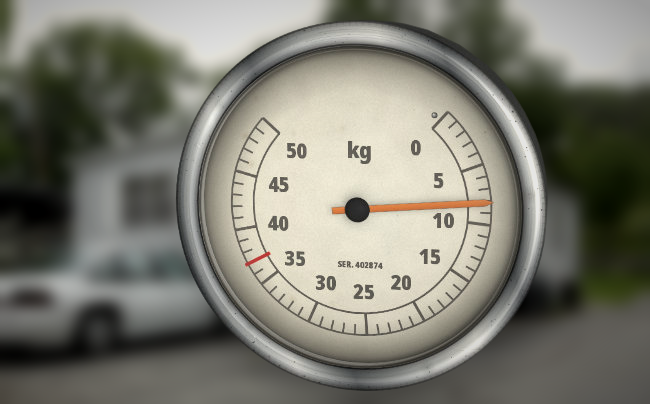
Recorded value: {"value": 8, "unit": "kg"}
